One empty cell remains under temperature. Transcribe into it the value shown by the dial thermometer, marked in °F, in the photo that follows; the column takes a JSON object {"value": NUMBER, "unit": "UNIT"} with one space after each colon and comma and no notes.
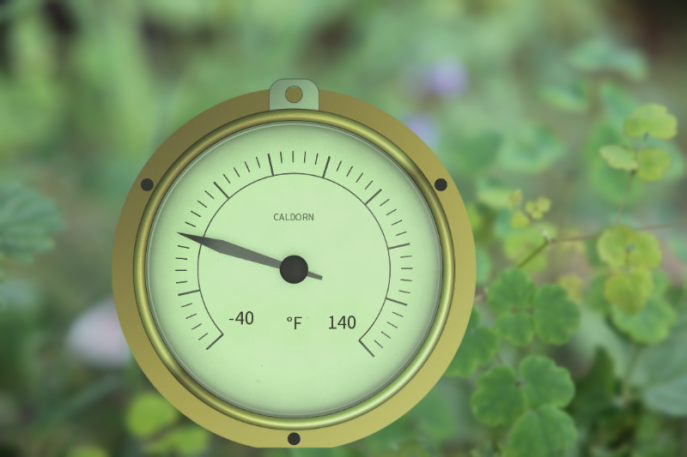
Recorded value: {"value": 0, "unit": "°F"}
